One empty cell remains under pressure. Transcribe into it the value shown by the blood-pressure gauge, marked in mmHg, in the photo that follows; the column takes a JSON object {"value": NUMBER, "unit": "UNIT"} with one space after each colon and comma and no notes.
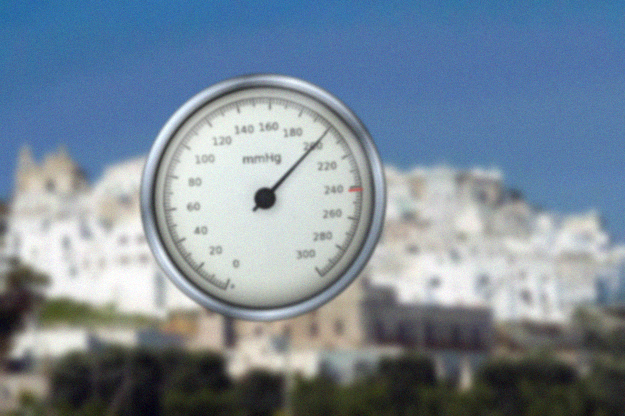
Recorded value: {"value": 200, "unit": "mmHg"}
